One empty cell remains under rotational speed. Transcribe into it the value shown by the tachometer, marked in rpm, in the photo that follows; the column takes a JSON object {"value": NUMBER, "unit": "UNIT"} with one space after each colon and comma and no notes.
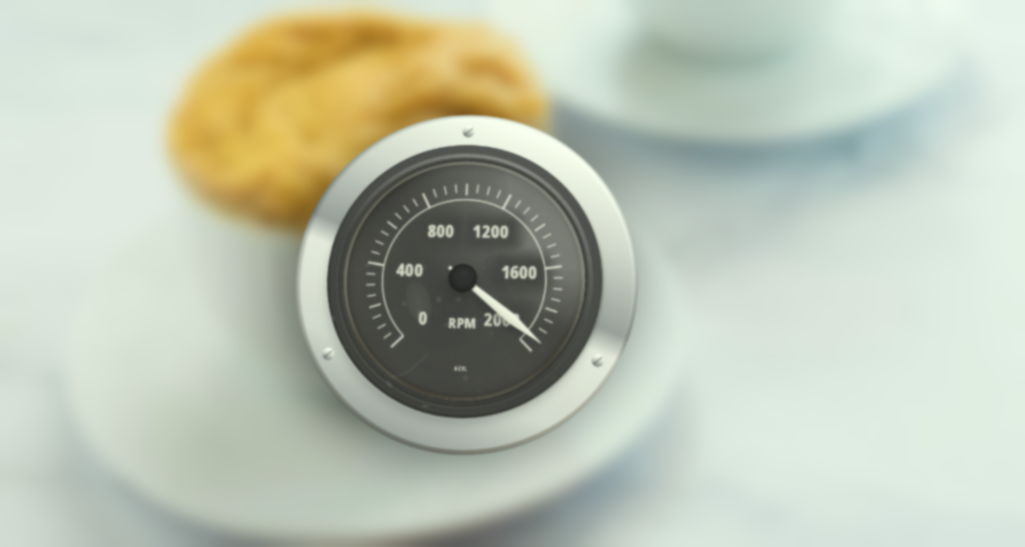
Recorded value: {"value": 1950, "unit": "rpm"}
